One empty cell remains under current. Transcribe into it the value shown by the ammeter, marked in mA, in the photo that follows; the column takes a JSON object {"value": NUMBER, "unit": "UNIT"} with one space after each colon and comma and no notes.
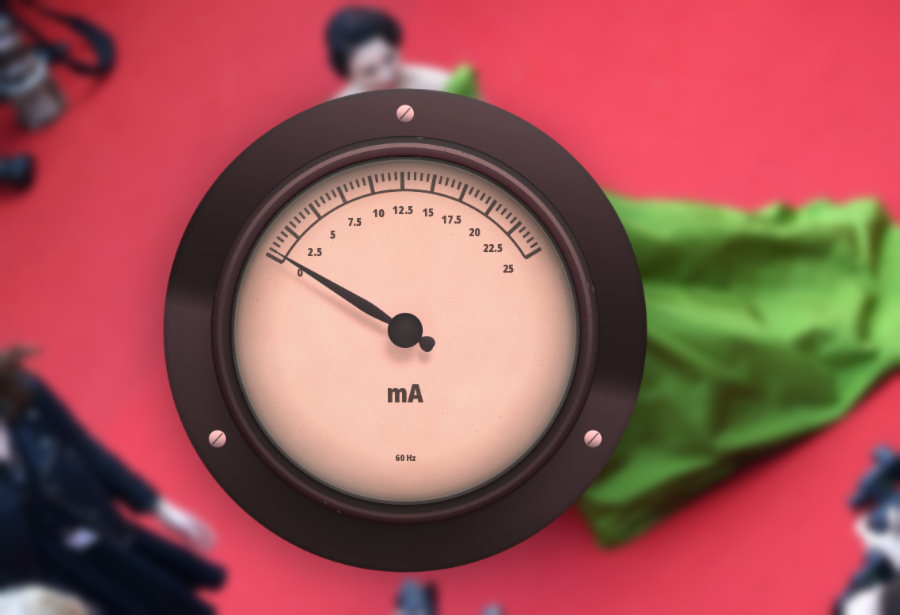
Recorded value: {"value": 0.5, "unit": "mA"}
